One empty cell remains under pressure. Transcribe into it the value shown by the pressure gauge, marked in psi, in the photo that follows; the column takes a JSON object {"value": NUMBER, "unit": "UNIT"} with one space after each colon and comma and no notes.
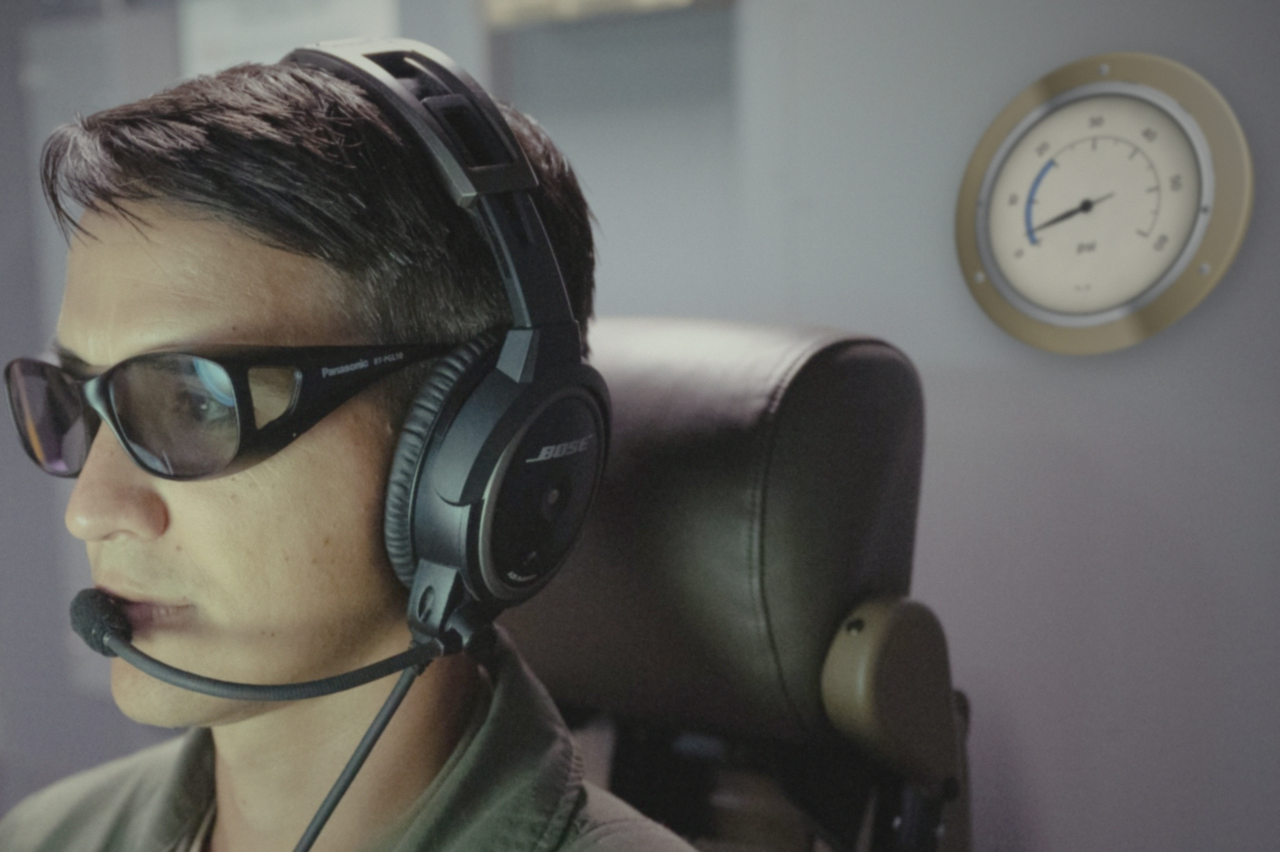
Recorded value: {"value": 2.5, "unit": "psi"}
